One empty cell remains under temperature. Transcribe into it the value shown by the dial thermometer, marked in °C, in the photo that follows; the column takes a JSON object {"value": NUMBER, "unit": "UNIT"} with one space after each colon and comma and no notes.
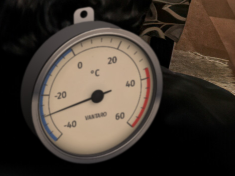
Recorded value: {"value": -28, "unit": "°C"}
